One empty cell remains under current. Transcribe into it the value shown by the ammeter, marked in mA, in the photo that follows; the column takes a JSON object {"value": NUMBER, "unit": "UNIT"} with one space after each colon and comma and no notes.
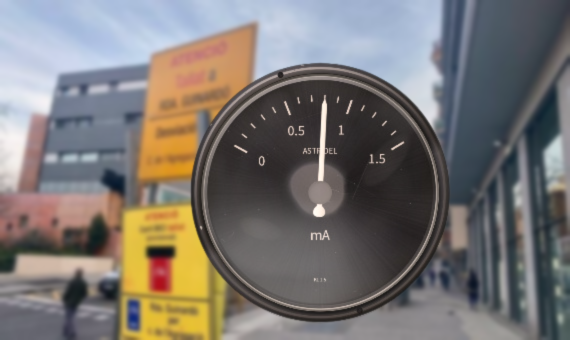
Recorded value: {"value": 0.8, "unit": "mA"}
